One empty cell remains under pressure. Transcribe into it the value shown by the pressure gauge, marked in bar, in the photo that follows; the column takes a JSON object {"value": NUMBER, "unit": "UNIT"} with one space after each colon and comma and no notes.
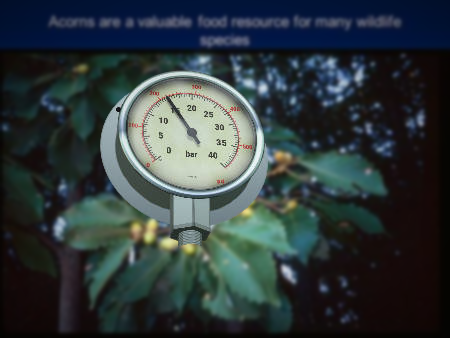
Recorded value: {"value": 15, "unit": "bar"}
